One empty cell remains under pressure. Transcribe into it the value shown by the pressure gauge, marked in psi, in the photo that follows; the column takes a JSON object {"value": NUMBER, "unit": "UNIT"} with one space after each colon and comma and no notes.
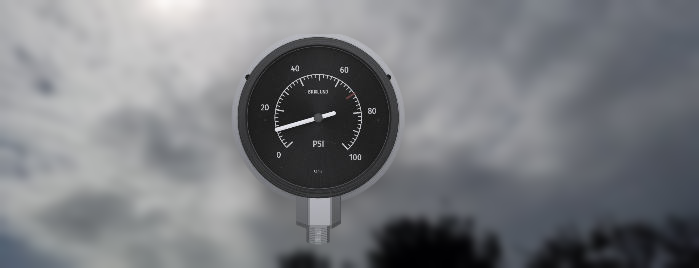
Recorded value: {"value": 10, "unit": "psi"}
